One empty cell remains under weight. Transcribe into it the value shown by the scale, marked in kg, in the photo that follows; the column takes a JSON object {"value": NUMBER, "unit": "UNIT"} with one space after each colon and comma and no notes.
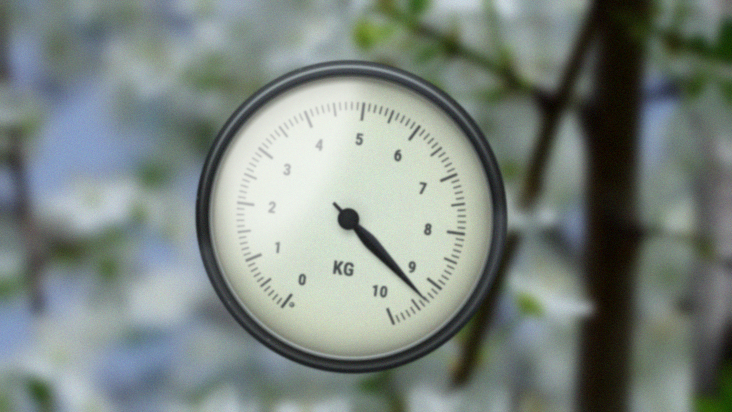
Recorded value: {"value": 9.3, "unit": "kg"}
